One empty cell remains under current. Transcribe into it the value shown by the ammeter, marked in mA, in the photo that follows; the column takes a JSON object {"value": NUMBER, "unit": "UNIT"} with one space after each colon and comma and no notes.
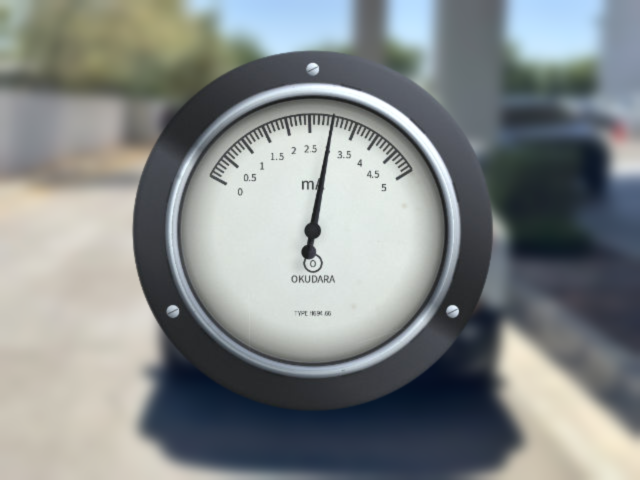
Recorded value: {"value": 3, "unit": "mA"}
